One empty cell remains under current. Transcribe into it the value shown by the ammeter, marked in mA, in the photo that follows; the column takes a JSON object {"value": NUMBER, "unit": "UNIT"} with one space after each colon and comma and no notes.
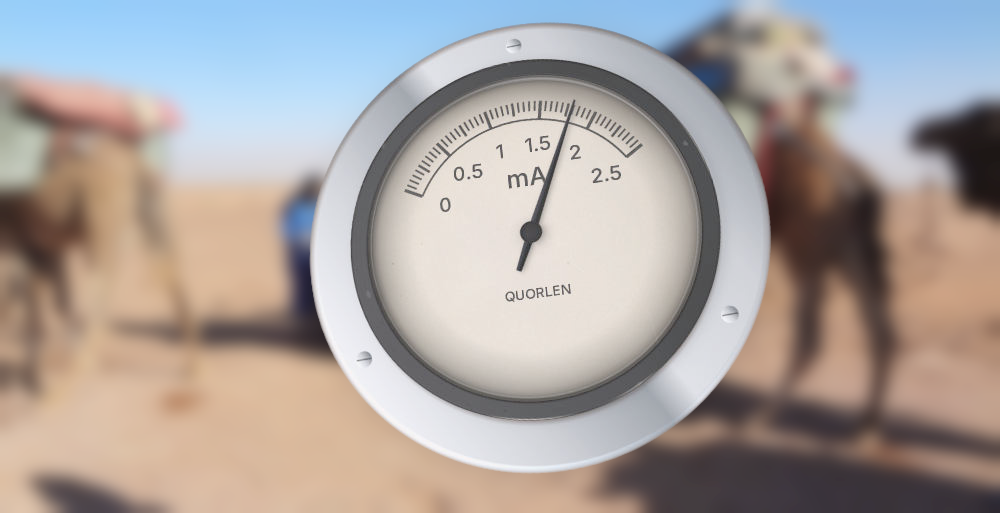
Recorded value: {"value": 1.8, "unit": "mA"}
